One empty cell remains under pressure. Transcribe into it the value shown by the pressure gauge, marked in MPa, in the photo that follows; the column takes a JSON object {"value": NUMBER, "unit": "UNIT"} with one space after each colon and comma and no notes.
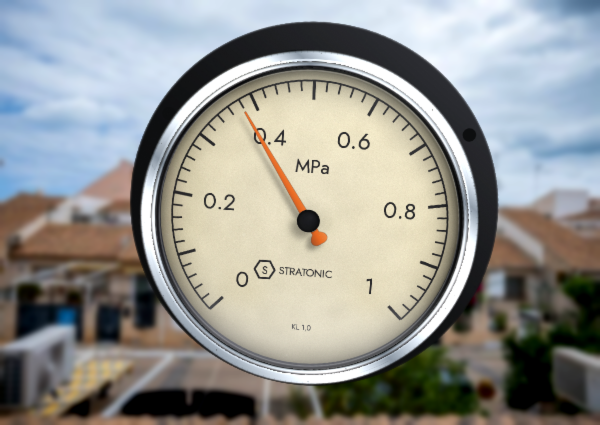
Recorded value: {"value": 0.38, "unit": "MPa"}
